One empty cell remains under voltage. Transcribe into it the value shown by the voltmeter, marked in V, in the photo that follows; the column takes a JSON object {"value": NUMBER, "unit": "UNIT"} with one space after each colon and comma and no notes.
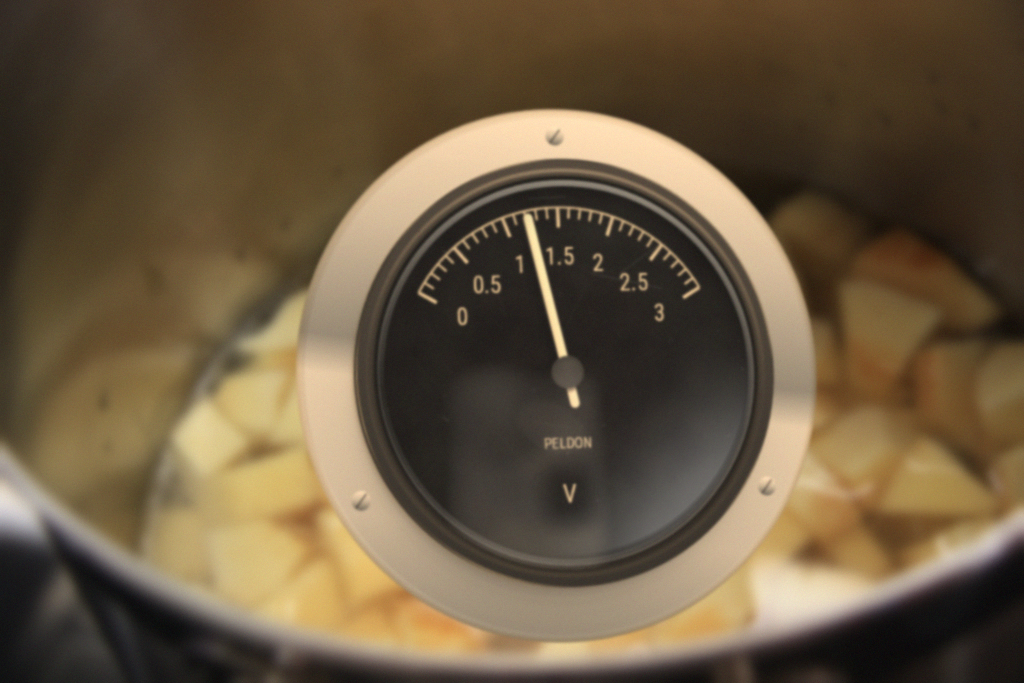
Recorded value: {"value": 1.2, "unit": "V"}
